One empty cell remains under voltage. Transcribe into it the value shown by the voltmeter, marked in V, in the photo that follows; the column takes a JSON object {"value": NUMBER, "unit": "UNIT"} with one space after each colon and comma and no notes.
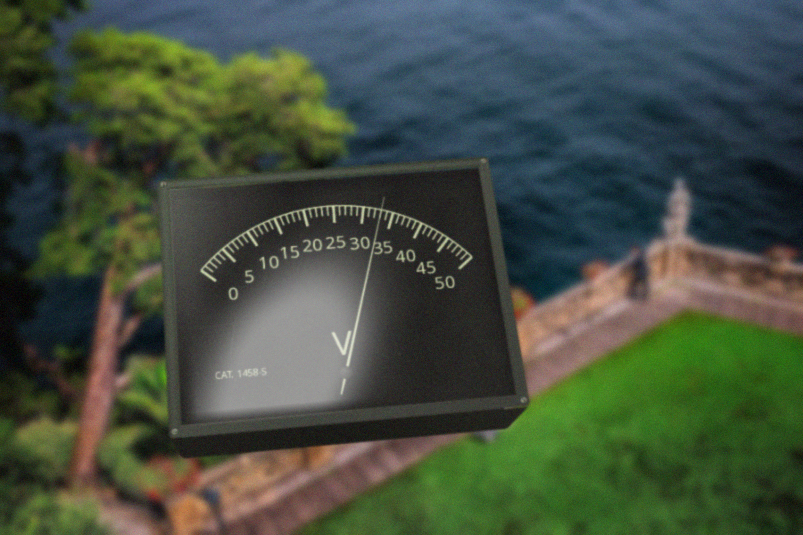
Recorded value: {"value": 33, "unit": "V"}
